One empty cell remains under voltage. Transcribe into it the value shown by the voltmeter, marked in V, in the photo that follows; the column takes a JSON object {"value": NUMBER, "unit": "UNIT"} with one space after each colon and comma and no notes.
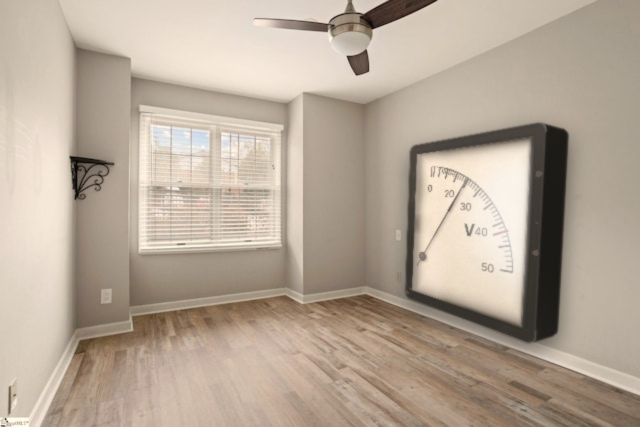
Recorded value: {"value": 25, "unit": "V"}
